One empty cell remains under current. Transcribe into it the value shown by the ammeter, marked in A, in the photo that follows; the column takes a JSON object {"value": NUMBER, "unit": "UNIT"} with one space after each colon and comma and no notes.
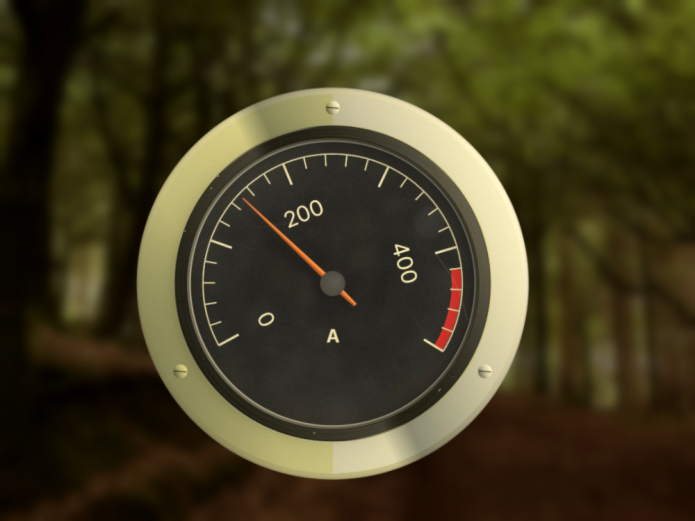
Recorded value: {"value": 150, "unit": "A"}
